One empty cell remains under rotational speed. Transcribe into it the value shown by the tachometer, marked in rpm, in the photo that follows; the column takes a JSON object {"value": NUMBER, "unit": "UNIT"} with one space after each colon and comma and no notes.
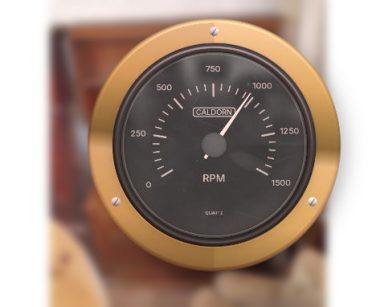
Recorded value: {"value": 975, "unit": "rpm"}
